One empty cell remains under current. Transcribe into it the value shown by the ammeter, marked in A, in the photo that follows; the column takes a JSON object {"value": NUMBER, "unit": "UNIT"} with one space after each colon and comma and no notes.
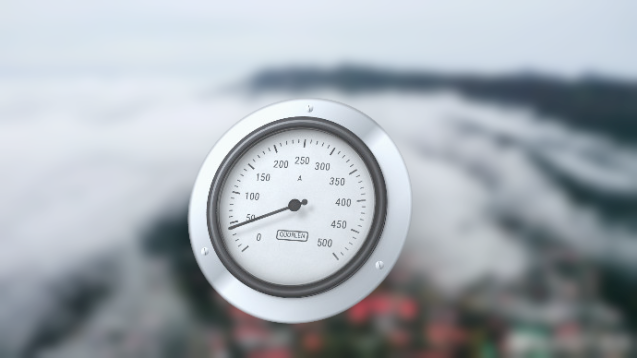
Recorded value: {"value": 40, "unit": "A"}
